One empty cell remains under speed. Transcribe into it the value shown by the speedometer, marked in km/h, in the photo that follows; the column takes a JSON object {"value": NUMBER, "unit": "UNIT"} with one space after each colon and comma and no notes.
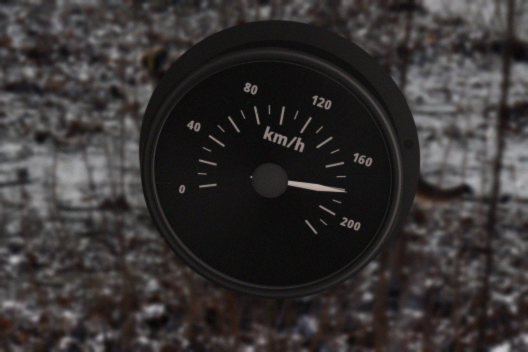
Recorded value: {"value": 180, "unit": "km/h"}
